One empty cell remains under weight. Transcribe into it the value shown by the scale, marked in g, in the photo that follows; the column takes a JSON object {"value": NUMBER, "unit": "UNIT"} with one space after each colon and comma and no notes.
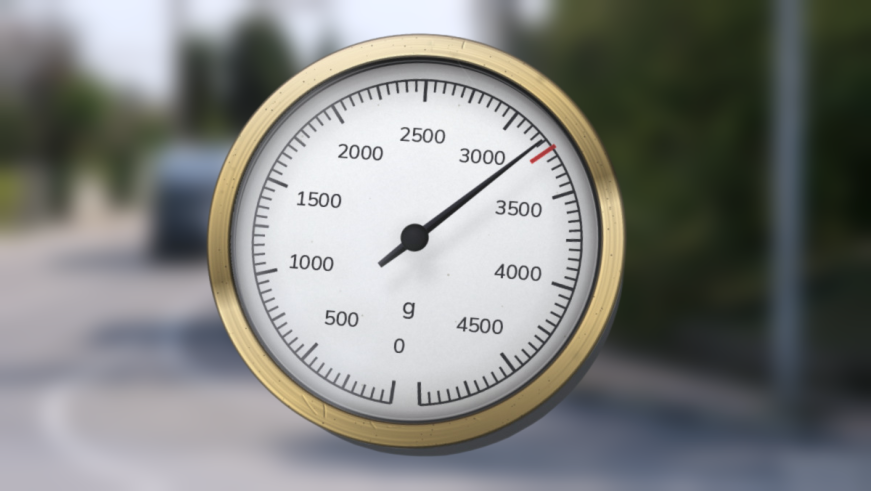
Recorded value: {"value": 3200, "unit": "g"}
